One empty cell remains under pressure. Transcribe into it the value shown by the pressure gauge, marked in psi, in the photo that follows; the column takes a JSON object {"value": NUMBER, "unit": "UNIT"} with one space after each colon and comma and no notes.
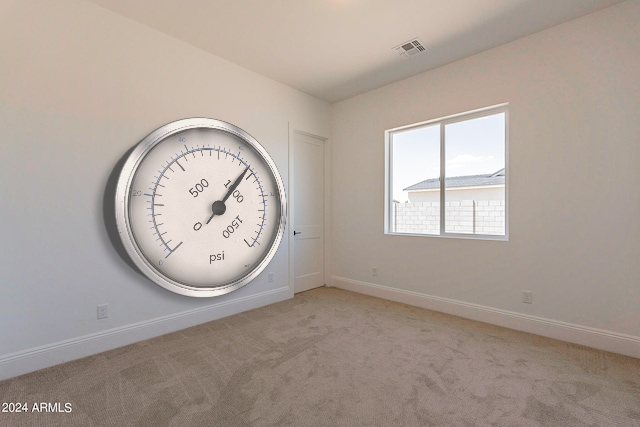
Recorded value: {"value": 950, "unit": "psi"}
